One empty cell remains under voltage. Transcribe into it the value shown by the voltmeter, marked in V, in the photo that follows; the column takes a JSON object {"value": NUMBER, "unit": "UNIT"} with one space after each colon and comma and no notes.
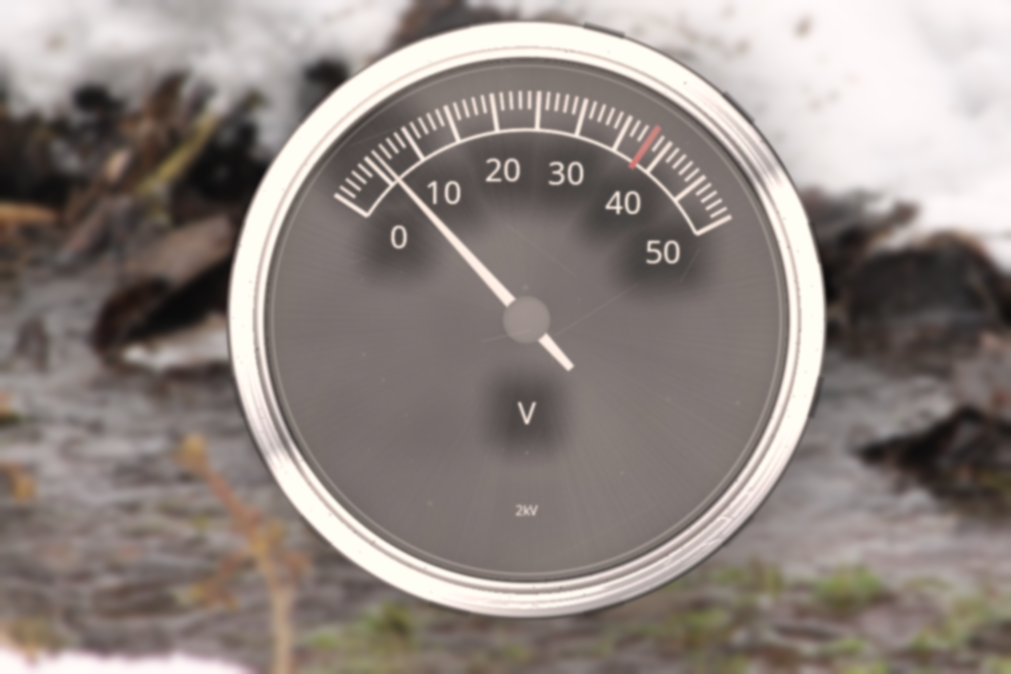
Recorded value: {"value": 6, "unit": "V"}
